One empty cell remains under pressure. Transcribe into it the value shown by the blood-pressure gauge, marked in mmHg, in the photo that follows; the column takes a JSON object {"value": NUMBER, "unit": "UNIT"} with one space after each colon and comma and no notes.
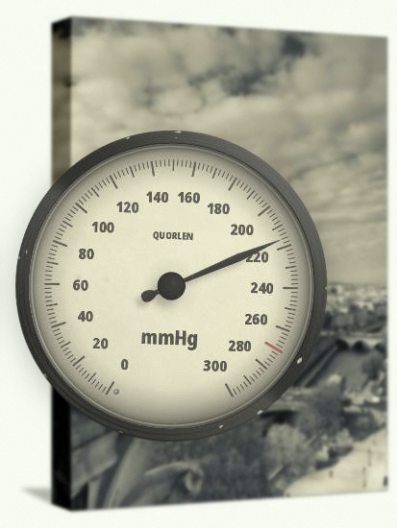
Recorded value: {"value": 216, "unit": "mmHg"}
